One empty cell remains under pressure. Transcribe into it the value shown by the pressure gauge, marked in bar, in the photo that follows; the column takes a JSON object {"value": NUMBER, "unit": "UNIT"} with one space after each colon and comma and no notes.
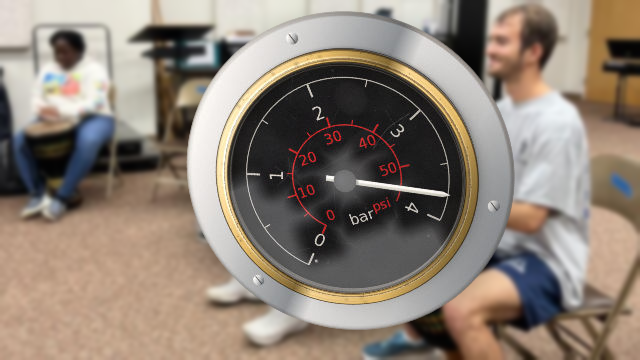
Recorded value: {"value": 3.75, "unit": "bar"}
